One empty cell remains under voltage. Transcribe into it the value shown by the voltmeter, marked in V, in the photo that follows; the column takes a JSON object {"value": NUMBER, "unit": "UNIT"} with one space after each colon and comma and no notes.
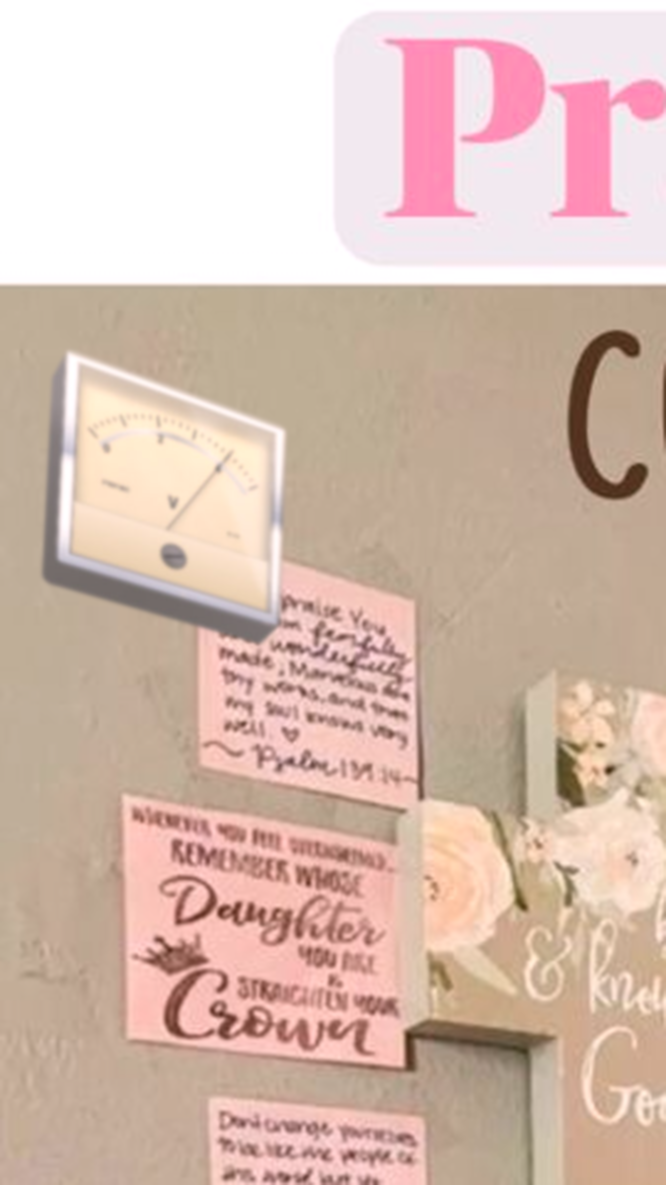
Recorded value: {"value": 4, "unit": "V"}
